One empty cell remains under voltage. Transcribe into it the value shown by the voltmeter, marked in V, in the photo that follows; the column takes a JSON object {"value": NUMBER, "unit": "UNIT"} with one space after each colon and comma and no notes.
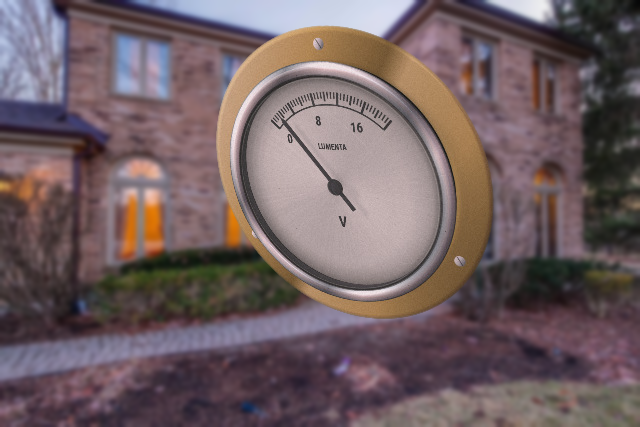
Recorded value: {"value": 2, "unit": "V"}
